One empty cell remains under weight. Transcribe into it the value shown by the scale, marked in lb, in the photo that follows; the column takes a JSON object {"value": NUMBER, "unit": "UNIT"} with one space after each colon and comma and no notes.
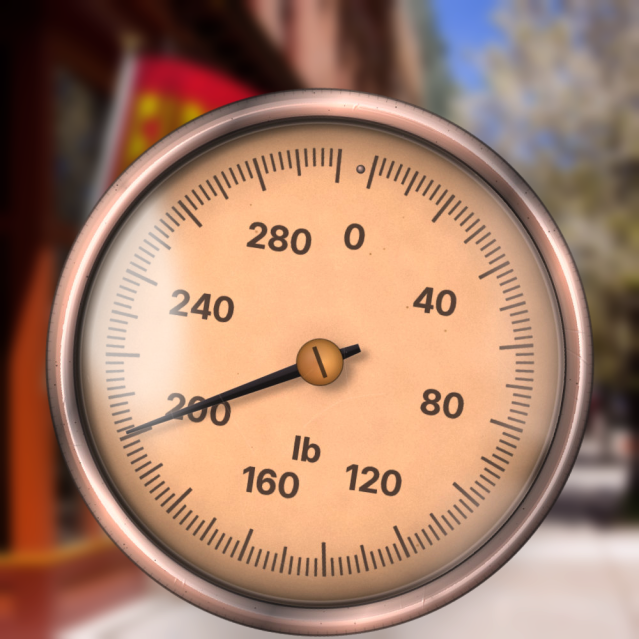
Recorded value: {"value": 201, "unit": "lb"}
